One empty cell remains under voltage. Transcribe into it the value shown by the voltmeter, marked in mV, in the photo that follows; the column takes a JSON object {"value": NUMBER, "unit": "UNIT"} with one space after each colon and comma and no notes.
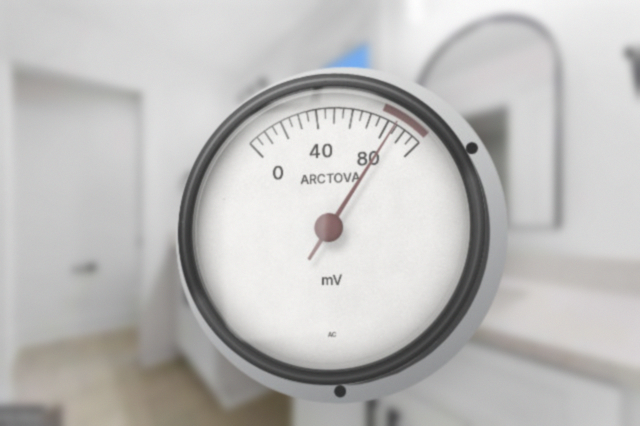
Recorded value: {"value": 85, "unit": "mV"}
